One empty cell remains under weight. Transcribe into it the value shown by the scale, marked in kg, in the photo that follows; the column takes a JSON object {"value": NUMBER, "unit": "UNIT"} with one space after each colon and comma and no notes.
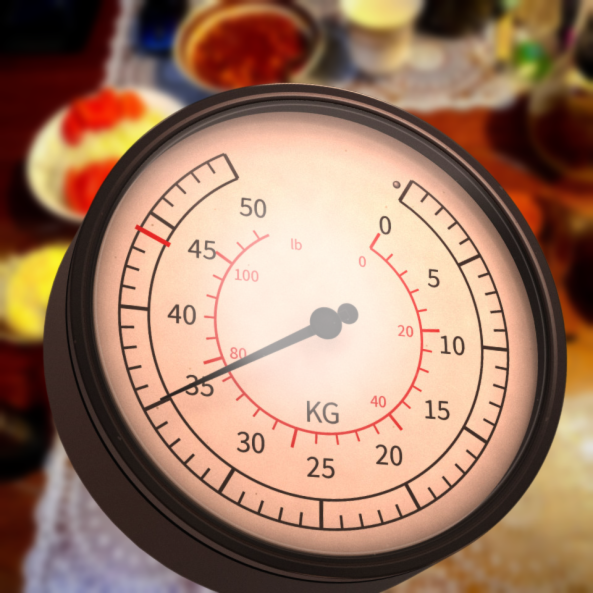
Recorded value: {"value": 35, "unit": "kg"}
